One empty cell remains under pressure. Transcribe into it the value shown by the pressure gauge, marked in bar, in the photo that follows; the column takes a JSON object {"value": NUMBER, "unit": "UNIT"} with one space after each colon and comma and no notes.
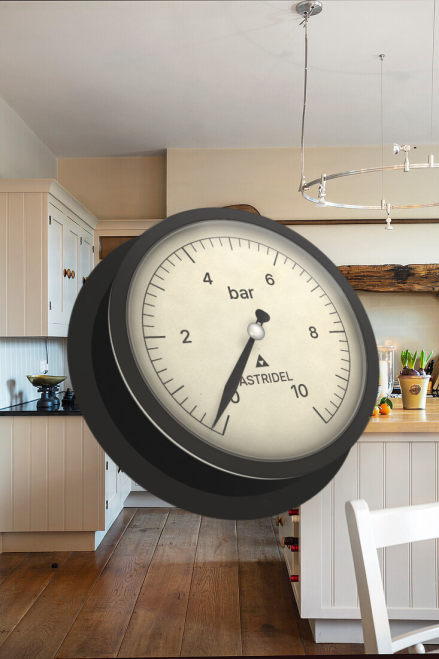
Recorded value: {"value": 0.2, "unit": "bar"}
